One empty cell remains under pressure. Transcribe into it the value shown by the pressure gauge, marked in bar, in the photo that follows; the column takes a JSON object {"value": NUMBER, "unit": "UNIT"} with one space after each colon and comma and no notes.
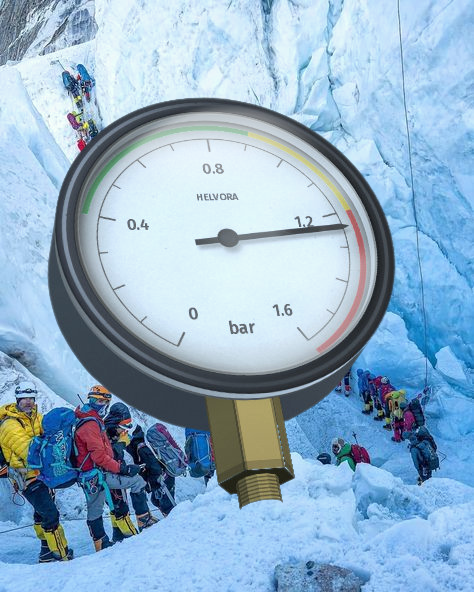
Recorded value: {"value": 1.25, "unit": "bar"}
